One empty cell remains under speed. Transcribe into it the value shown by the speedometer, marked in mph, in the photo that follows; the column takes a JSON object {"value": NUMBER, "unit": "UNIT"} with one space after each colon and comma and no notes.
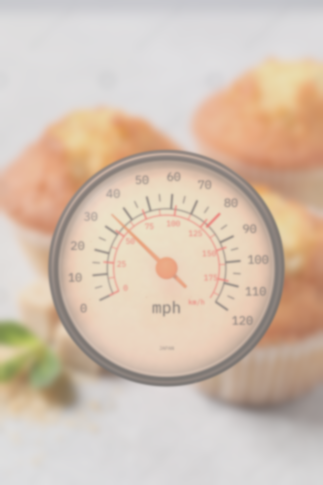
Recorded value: {"value": 35, "unit": "mph"}
